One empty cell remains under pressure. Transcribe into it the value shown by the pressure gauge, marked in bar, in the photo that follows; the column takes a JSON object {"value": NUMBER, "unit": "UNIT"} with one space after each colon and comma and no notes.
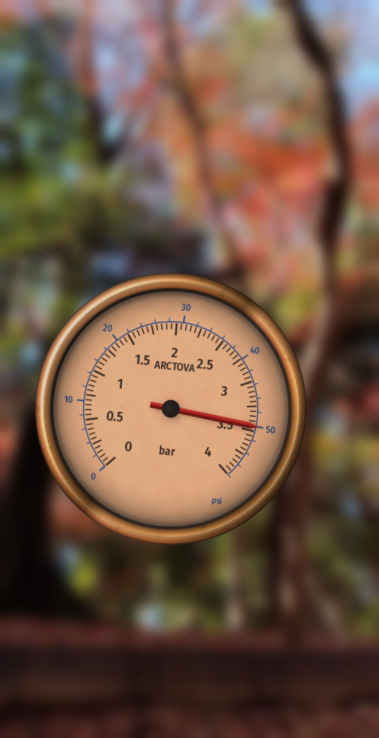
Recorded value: {"value": 3.45, "unit": "bar"}
